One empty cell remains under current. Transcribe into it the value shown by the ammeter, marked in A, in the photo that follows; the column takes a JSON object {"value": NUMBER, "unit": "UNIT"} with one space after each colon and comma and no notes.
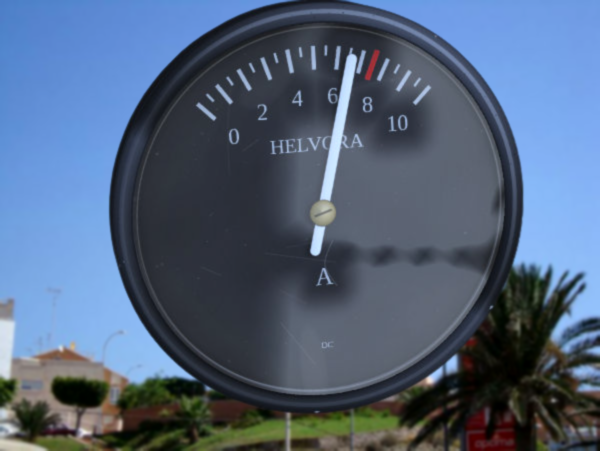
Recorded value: {"value": 6.5, "unit": "A"}
